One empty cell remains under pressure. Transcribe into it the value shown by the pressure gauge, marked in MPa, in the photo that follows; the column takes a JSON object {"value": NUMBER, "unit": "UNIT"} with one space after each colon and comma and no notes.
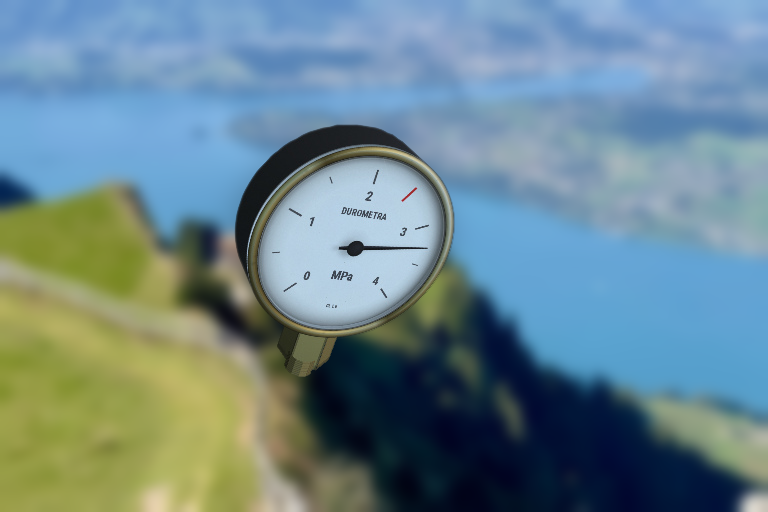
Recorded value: {"value": 3.25, "unit": "MPa"}
